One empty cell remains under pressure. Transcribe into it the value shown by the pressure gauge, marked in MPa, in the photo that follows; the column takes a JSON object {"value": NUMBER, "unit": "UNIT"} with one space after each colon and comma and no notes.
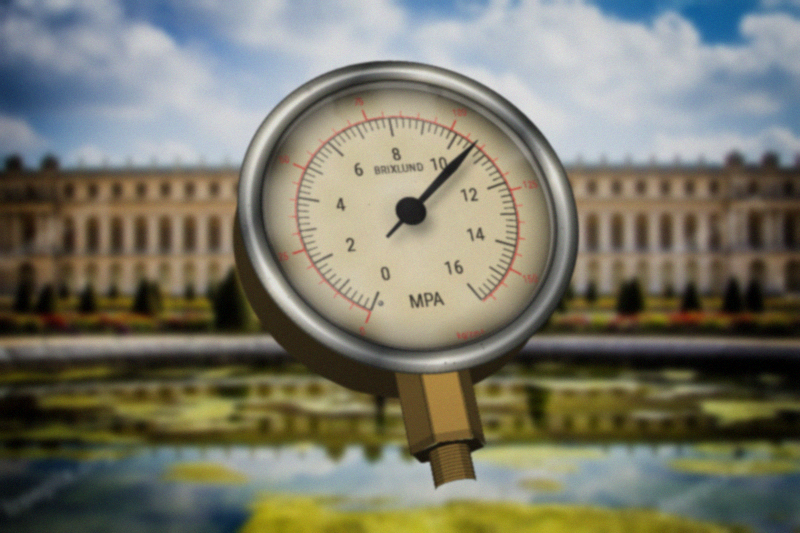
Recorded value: {"value": 10.6, "unit": "MPa"}
